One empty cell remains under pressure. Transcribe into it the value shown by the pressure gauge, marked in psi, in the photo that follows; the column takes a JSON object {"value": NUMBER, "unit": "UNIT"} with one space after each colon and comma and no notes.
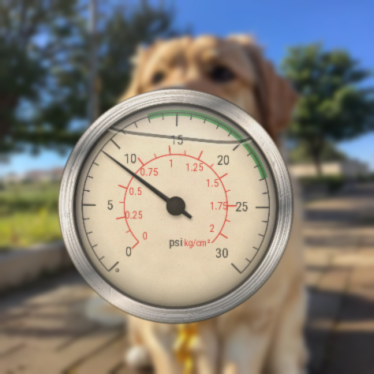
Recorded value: {"value": 9, "unit": "psi"}
